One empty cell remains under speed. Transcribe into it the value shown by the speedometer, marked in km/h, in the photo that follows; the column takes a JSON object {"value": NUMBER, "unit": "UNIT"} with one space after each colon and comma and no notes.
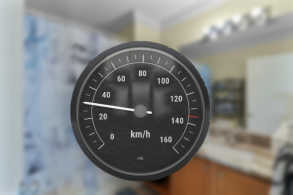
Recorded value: {"value": 30, "unit": "km/h"}
